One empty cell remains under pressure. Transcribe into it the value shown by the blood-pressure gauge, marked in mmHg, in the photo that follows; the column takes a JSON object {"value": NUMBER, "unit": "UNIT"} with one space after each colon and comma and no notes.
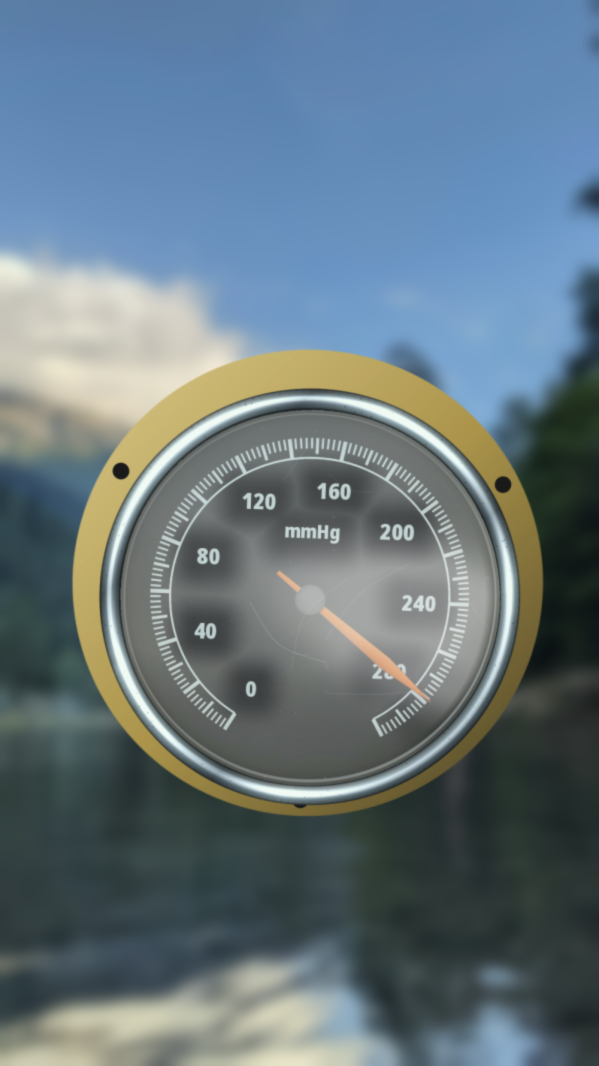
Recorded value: {"value": 278, "unit": "mmHg"}
